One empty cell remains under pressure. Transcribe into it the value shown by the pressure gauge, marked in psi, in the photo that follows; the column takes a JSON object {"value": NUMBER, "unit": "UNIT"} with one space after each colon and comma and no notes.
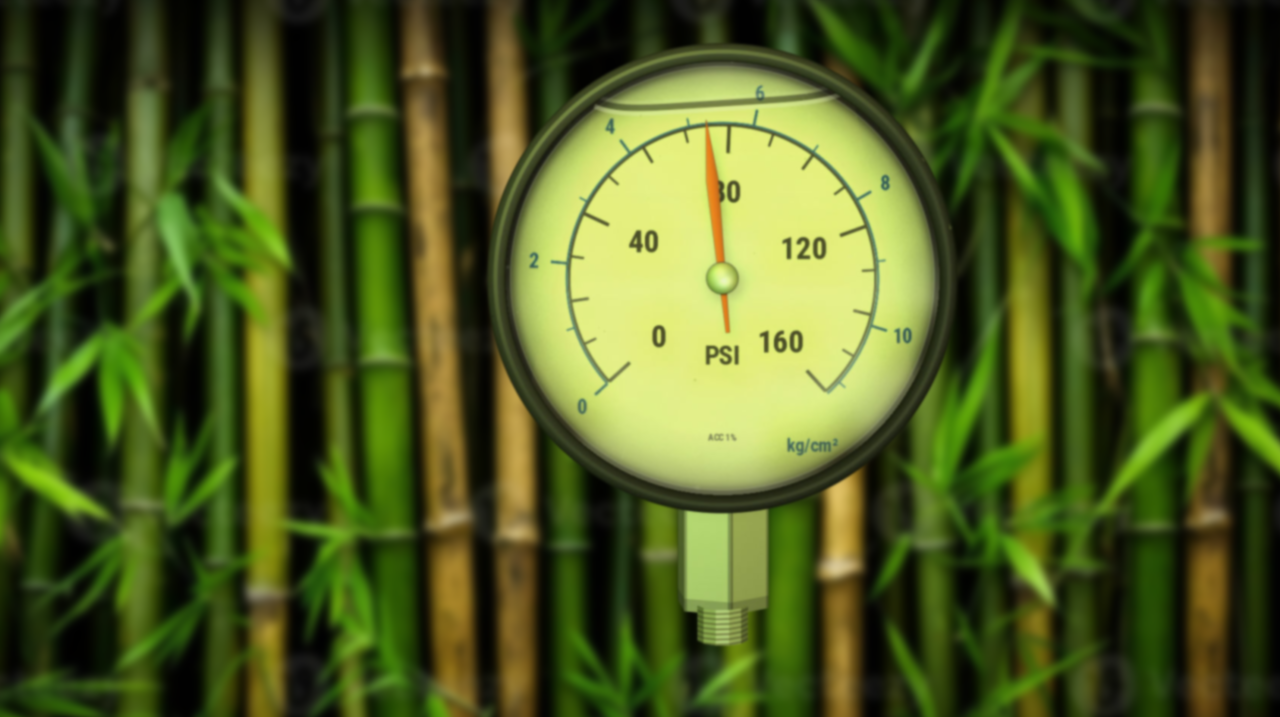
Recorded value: {"value": 75, "unit": "psi"}
